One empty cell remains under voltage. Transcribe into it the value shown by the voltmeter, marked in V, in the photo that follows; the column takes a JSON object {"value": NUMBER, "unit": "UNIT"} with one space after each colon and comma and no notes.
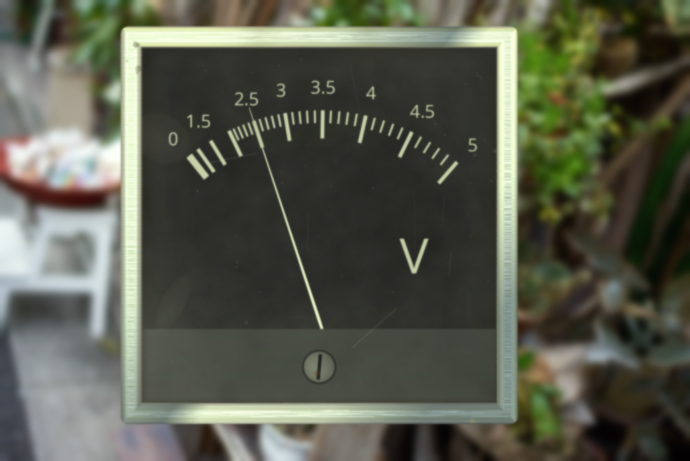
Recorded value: {"value": 2.5, "unit": "V"}
